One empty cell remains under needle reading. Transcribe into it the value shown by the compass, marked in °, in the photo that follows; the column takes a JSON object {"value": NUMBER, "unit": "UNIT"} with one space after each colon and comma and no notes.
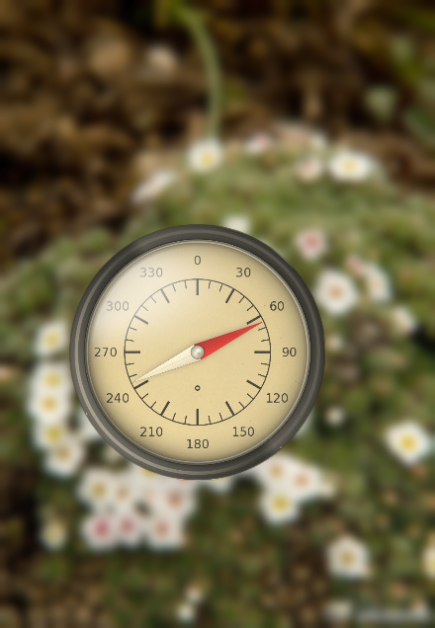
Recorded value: {"value": 65, "unit": "°"}
